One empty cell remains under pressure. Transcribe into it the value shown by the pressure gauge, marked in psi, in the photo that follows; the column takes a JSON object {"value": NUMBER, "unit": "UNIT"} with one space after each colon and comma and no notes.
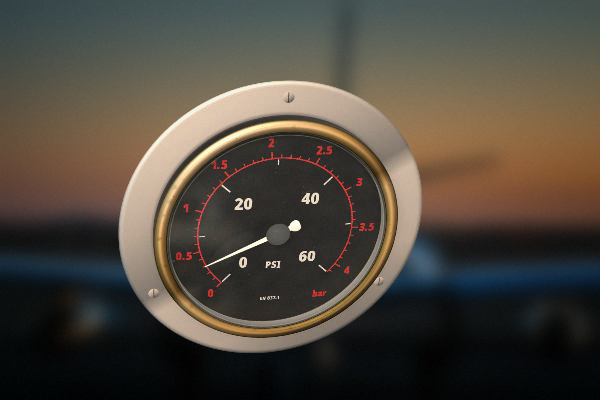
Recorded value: {"value": 5, "unit": "psi"}
